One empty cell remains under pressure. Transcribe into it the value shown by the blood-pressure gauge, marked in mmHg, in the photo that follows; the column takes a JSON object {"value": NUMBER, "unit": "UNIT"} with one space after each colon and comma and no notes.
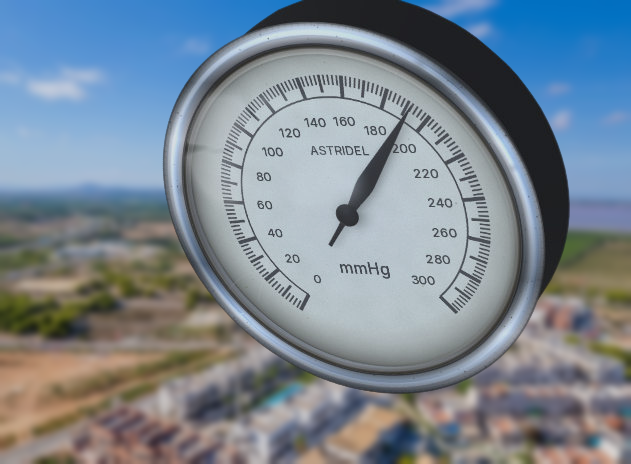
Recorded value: {"value": 192, "unit": "mmHg"}
